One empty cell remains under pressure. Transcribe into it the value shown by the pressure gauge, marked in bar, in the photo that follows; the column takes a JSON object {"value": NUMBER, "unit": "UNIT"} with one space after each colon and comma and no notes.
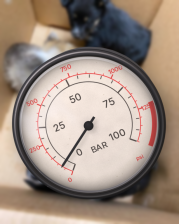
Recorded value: {"value": 5, "unit": "bar"}
